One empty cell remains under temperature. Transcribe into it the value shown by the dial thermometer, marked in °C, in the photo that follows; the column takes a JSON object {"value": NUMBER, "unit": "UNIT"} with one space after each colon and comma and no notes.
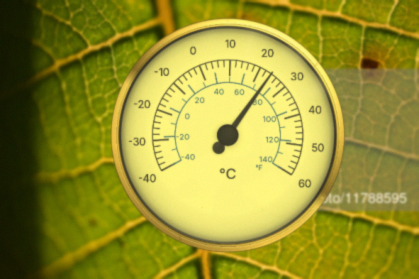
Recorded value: {"value": 24, "unit": "°C"}
